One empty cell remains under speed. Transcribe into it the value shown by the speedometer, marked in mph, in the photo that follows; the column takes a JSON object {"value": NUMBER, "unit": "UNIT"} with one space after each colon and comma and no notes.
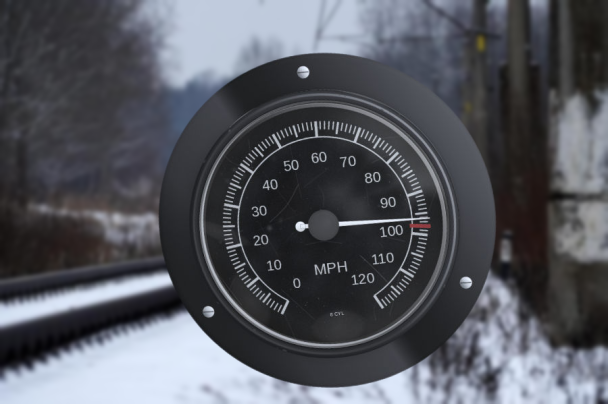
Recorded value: {"value": 96, "unit": "mph"}
